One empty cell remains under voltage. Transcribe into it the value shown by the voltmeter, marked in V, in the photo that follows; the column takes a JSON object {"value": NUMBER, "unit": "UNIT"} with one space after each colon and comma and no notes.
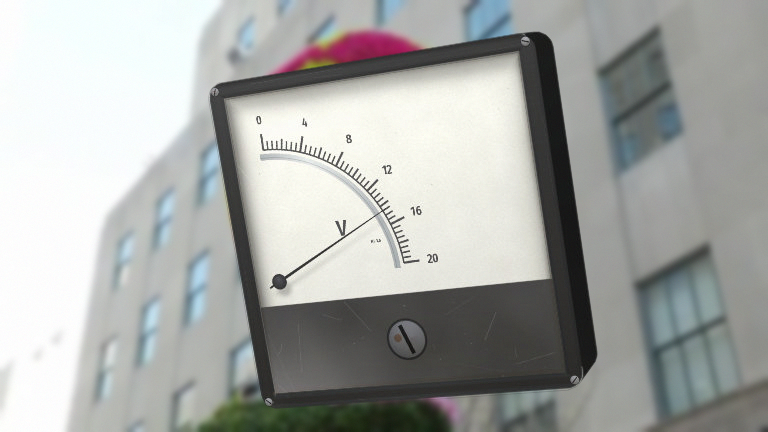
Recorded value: {"value": 14.5, "unit": "V"}
